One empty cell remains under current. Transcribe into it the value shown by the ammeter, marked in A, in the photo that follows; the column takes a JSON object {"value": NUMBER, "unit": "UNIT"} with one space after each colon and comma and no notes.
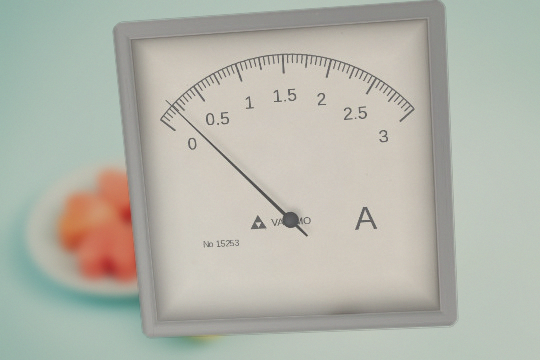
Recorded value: {"value": 0.2, "unit": "A"}
